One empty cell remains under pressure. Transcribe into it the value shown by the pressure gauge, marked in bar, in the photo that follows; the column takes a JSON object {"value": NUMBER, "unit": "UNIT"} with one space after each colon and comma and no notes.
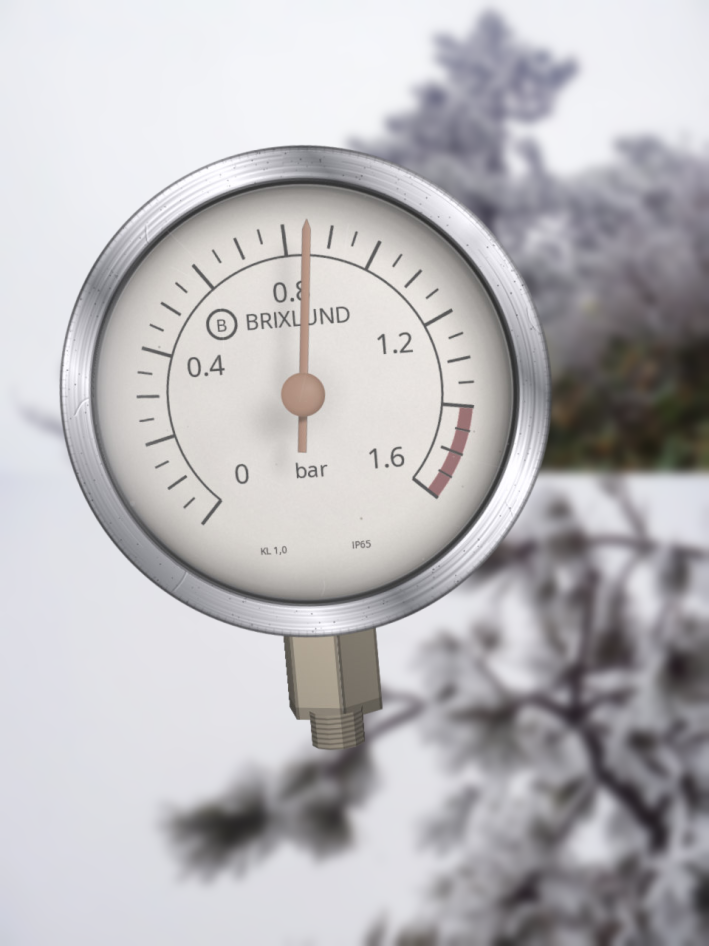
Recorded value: {"value": 0.85, "unit": "bar"}
